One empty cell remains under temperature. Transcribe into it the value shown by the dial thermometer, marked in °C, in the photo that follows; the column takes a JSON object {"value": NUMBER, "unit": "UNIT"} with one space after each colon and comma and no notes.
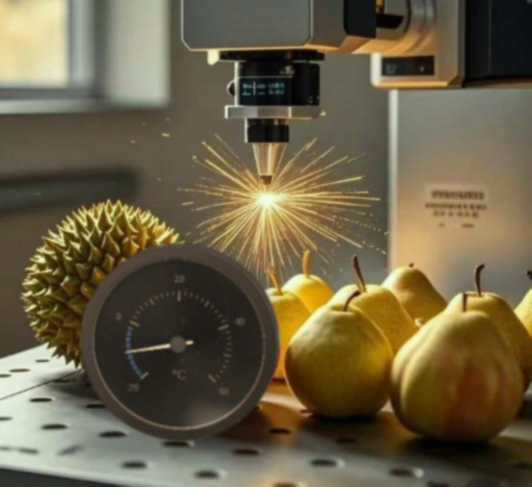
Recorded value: {"value": -10, "unit": "°C"}
